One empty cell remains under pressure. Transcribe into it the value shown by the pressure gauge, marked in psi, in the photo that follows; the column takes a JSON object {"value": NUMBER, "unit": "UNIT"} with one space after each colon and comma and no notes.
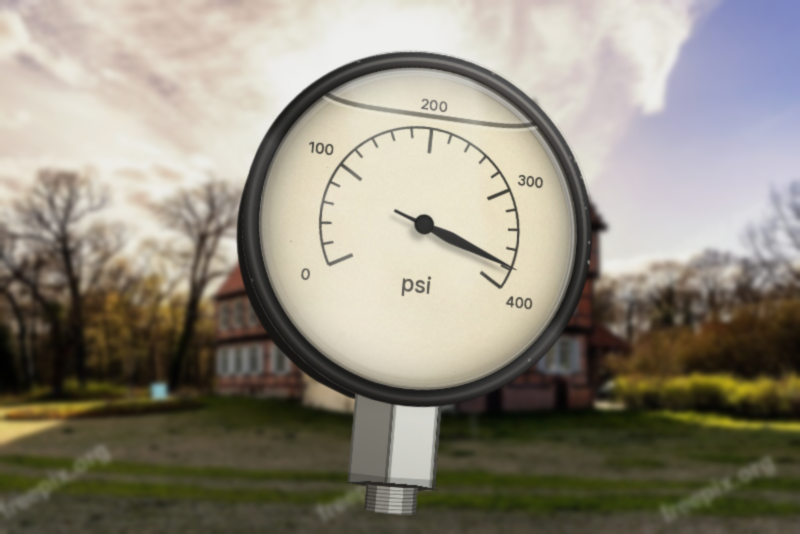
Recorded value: {"value": 380, "unit": "psi"}
